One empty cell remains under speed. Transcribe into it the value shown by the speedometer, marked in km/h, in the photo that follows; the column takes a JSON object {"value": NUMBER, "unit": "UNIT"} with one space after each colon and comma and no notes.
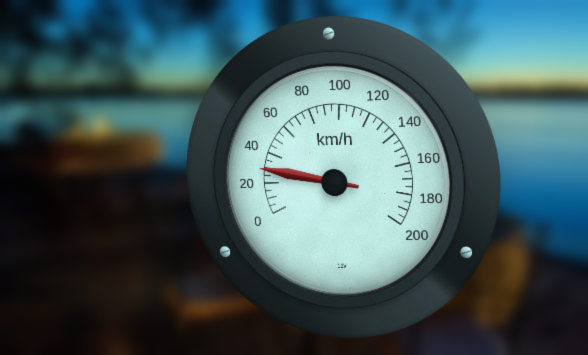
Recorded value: {"value": 30, "unit": "km/h"}
